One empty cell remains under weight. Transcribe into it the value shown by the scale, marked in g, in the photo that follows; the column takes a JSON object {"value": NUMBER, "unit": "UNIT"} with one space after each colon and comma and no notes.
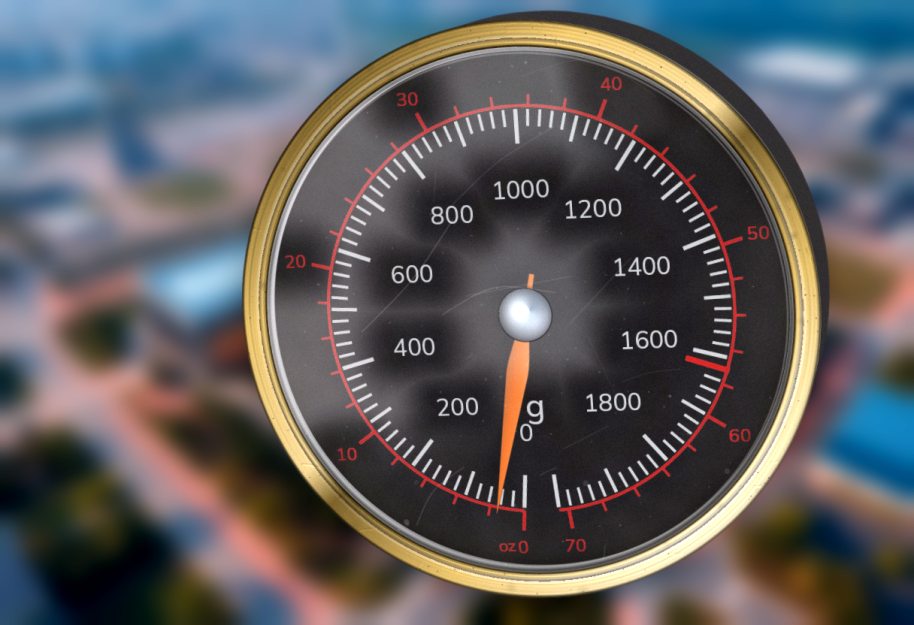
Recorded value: {"value": 40, "unit": "g"}
